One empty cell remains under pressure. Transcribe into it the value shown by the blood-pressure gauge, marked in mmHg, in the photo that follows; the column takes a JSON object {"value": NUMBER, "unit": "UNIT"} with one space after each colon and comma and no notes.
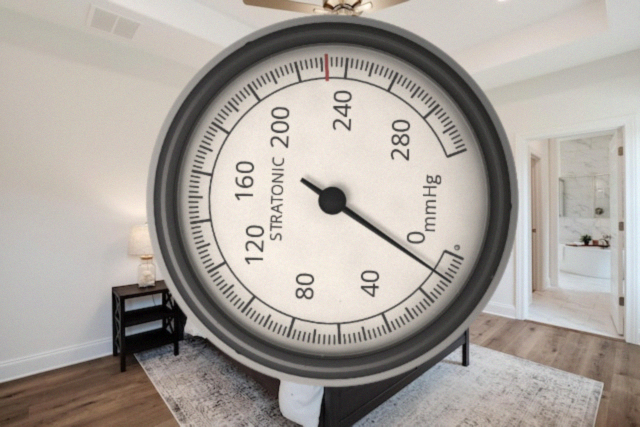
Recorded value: {"value": 10, "unit": "mmHg"}
